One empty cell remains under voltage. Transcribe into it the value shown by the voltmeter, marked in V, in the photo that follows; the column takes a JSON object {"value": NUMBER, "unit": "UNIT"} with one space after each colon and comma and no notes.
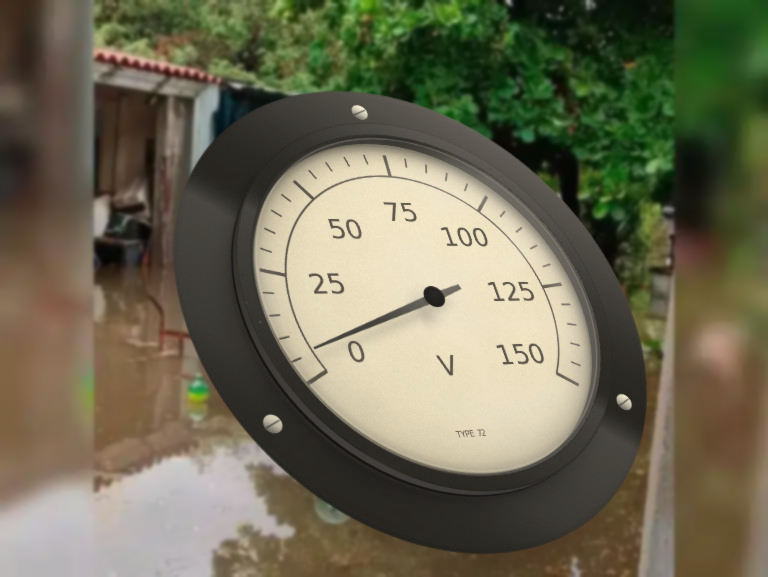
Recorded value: {"value": 5, "unit": "V"}
